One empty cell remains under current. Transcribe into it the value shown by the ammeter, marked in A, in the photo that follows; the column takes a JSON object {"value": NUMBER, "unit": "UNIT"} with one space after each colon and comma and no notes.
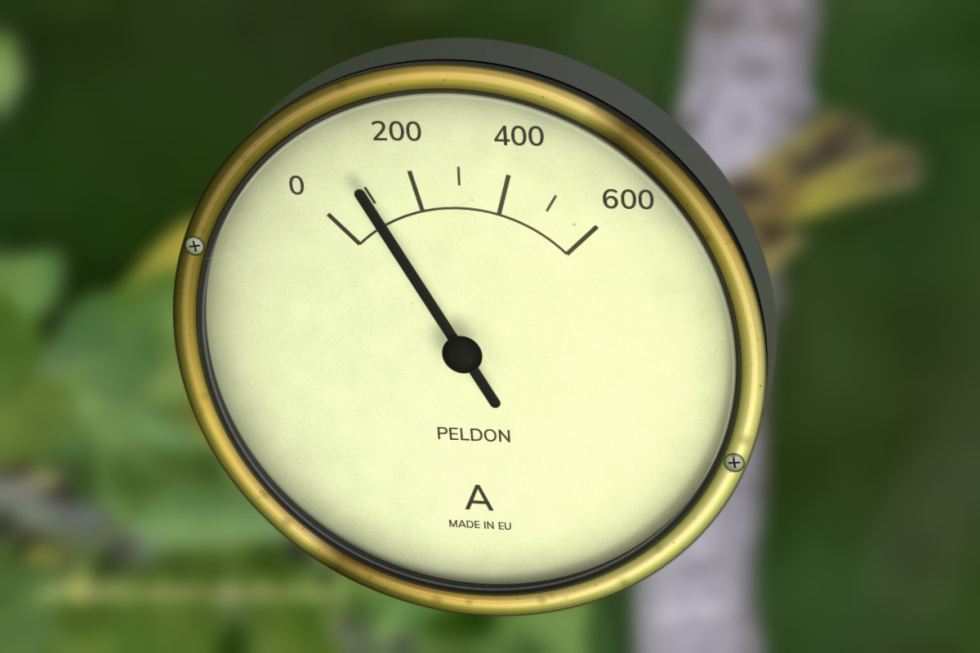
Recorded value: {"value": 100, "unit": "A"}
